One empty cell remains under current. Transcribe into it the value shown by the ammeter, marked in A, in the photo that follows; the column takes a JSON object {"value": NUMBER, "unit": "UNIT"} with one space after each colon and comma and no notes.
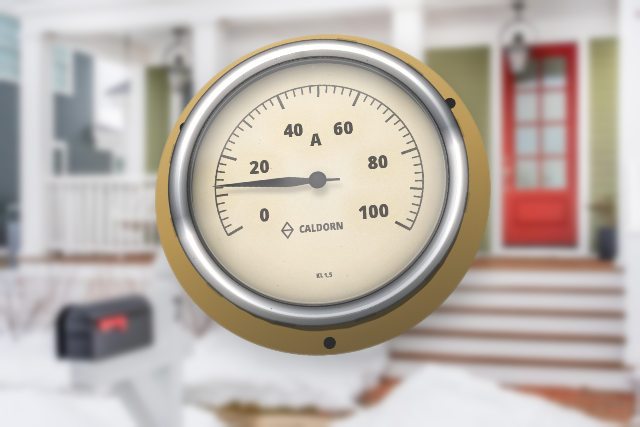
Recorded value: {"value": 12, "unit": "A"}
